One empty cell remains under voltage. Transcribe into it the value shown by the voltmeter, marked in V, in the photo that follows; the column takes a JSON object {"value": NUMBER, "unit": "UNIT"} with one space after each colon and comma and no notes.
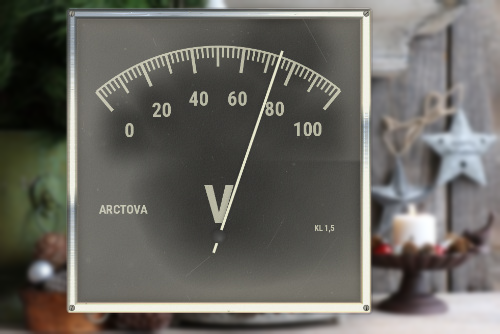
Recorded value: {"value": 74, "unit": "V"}
